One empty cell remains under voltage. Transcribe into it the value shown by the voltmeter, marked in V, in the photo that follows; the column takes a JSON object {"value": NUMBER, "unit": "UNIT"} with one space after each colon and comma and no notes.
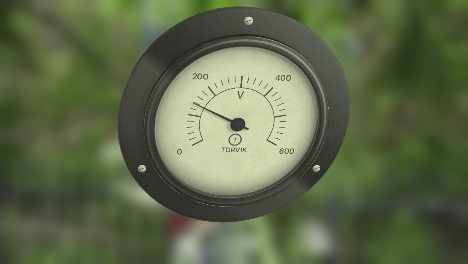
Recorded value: {"value": 140, "unit": "V"}
